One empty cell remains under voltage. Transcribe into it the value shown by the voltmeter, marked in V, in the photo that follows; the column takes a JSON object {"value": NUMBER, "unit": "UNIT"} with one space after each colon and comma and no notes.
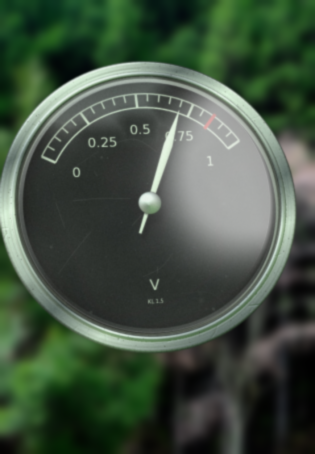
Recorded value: {"value": 0.7, "unit": "V"}
